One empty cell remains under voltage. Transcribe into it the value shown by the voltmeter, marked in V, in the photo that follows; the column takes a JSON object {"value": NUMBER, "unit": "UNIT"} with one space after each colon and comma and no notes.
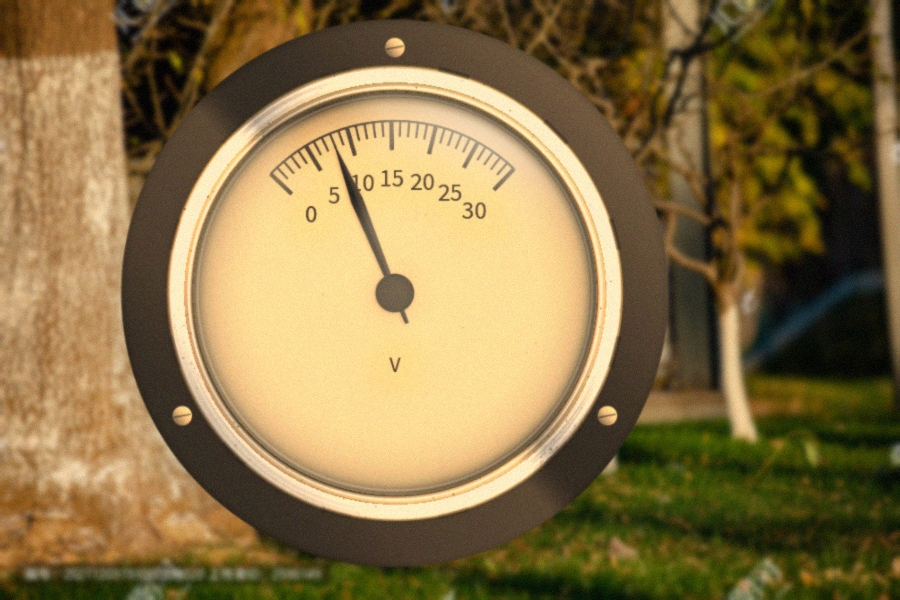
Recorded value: {"value": 8, "unit": "V"}
